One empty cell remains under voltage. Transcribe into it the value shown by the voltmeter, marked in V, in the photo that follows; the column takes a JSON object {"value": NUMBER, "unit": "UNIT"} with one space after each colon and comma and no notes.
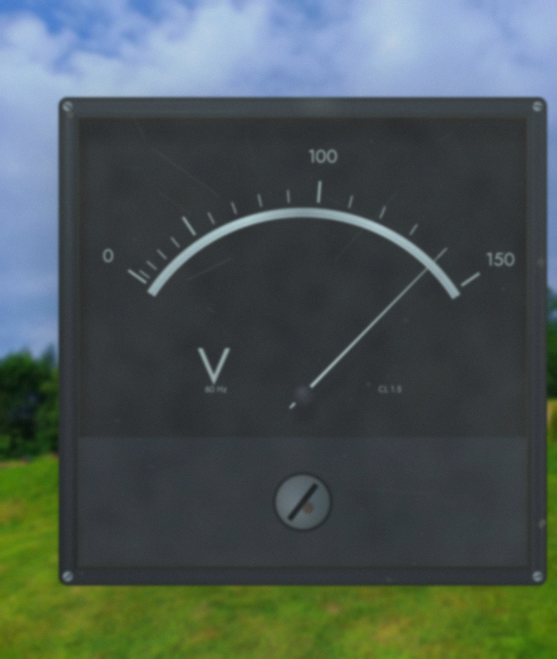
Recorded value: {"value": 140, "unit": "V"}
